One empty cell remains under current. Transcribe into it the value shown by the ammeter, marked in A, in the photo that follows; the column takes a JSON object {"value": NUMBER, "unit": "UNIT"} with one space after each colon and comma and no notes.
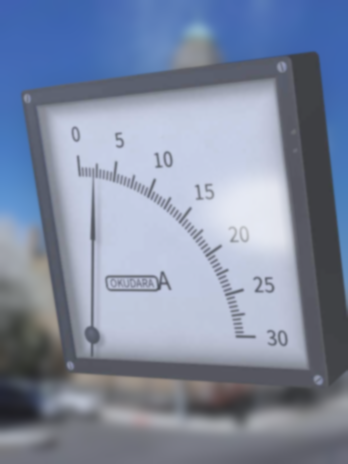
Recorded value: {"value": 2.5, "unit": "A"}
